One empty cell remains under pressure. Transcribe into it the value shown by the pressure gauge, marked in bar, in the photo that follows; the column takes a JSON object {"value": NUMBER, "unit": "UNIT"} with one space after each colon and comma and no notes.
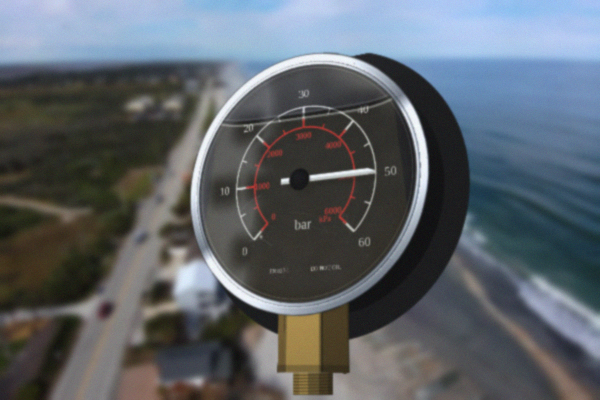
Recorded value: {"value": 50, "unit": "bar"}
